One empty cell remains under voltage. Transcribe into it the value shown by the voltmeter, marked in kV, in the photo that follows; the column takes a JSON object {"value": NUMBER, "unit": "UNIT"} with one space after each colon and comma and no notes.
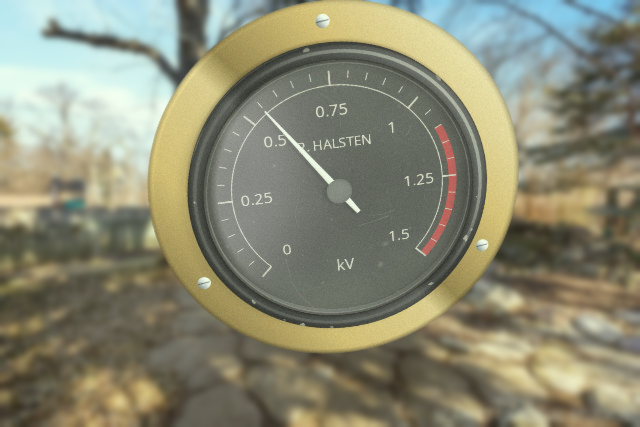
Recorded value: {"value": 0.55, "unit": "kV"}
